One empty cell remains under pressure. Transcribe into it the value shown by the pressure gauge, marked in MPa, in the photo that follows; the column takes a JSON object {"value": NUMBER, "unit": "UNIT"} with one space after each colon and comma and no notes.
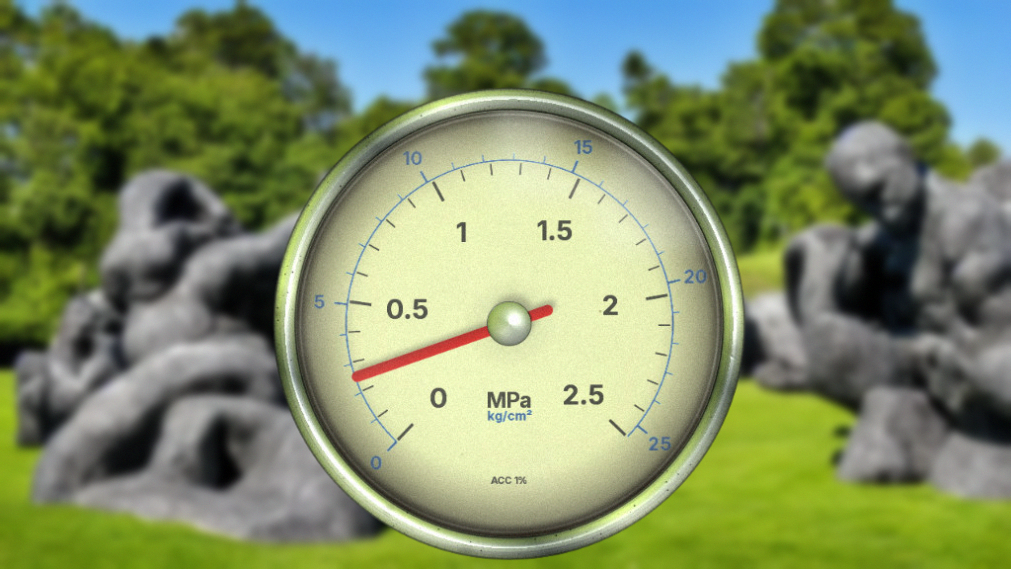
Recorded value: {"value": 0.25, "unit": "MPa"}
